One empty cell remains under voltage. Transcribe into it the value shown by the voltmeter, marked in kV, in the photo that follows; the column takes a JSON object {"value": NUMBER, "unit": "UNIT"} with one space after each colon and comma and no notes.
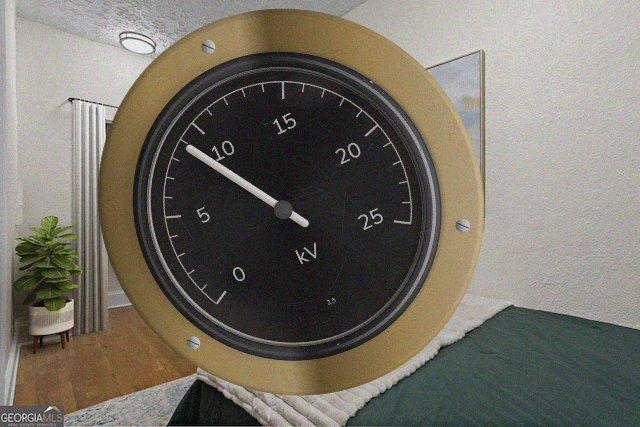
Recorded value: {"value": 9, "unit": "kV"}
